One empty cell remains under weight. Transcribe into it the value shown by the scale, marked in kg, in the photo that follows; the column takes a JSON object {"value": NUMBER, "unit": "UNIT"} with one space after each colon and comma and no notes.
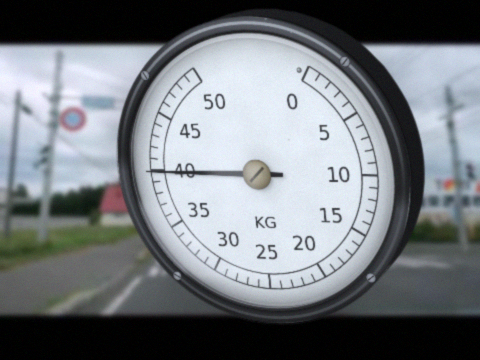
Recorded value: {"value": 40, "unit": "kg"}
